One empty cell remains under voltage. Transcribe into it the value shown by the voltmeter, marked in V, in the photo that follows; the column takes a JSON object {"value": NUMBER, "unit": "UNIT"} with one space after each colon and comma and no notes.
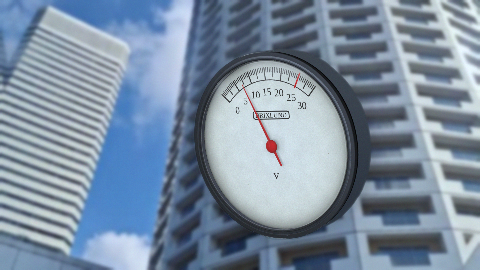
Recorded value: {"value": 7.5, "unit": "V"}
